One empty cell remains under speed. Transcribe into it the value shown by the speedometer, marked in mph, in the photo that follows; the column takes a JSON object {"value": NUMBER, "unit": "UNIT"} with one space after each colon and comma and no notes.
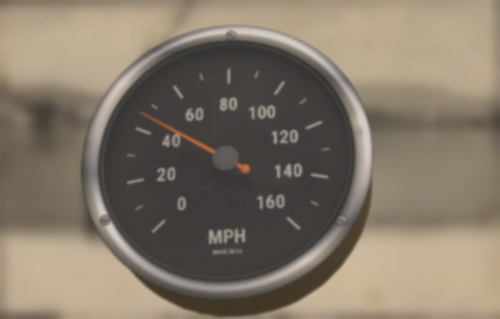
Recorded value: {"value": 45, "unit": "mph"}
